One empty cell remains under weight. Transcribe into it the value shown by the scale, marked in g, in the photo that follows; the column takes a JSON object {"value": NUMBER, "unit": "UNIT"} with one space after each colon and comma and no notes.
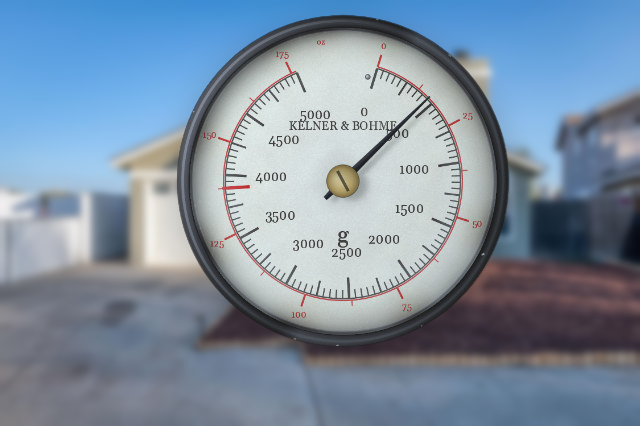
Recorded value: {"value": 450, "unit": "g"}
